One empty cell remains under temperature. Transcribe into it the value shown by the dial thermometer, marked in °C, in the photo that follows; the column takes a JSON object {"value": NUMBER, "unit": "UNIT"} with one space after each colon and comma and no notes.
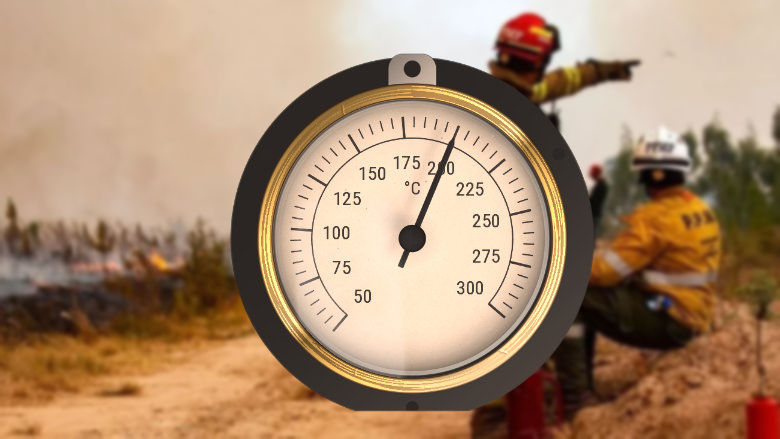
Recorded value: {"value": 200, "unit": "°C"}
